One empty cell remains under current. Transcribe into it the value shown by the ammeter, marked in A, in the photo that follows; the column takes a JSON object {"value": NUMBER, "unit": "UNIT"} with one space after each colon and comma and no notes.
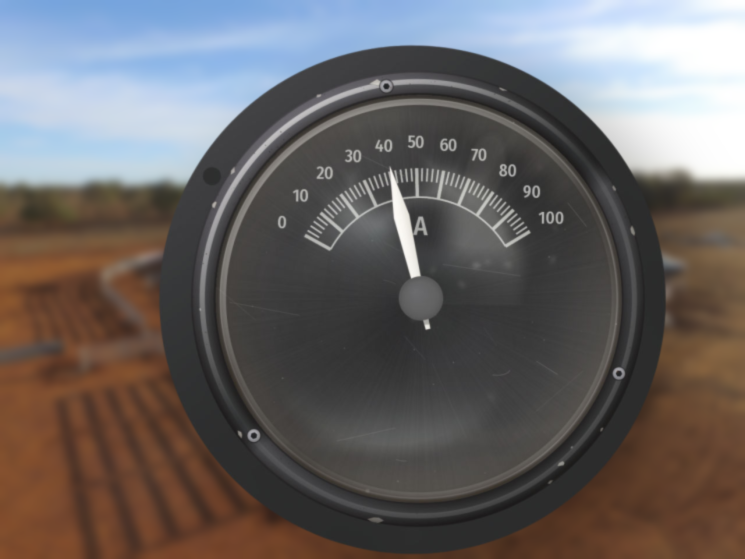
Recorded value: {"value": 40, "unit": "A"}
